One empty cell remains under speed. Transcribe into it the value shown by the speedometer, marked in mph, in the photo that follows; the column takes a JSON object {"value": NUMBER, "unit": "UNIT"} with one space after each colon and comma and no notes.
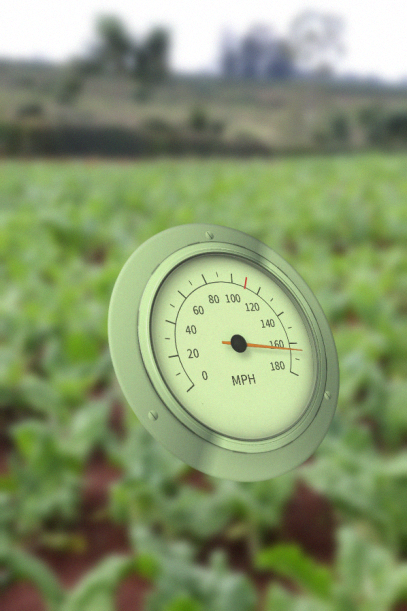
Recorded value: {"value": 165, "unit": "mph"}
